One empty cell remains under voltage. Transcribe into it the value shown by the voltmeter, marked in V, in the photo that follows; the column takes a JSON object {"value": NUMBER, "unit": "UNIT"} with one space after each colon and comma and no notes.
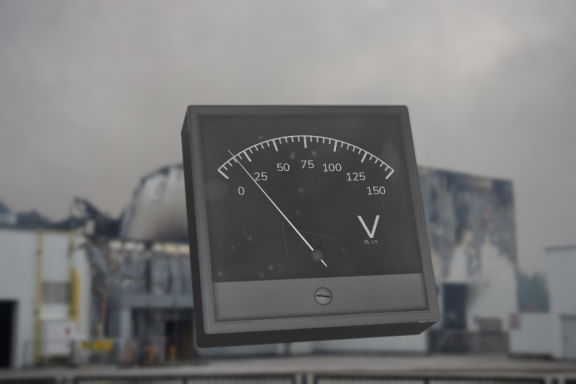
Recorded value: {"value": 15, "unit": "V"}
